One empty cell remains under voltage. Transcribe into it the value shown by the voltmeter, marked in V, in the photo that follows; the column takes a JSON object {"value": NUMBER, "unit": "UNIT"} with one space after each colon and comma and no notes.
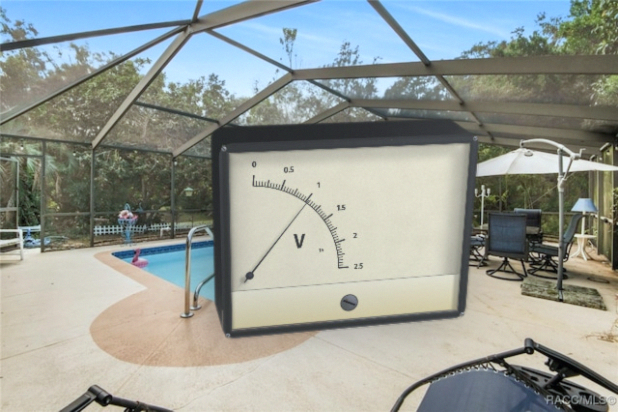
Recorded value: {"value": 1, "unit": "V"}
